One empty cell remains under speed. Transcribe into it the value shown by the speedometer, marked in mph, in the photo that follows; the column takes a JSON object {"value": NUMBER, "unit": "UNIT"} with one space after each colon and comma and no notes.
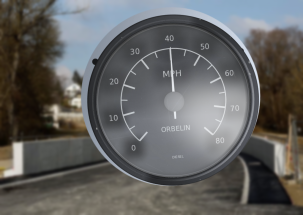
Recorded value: {"value": 40, "unit": "mph"}
